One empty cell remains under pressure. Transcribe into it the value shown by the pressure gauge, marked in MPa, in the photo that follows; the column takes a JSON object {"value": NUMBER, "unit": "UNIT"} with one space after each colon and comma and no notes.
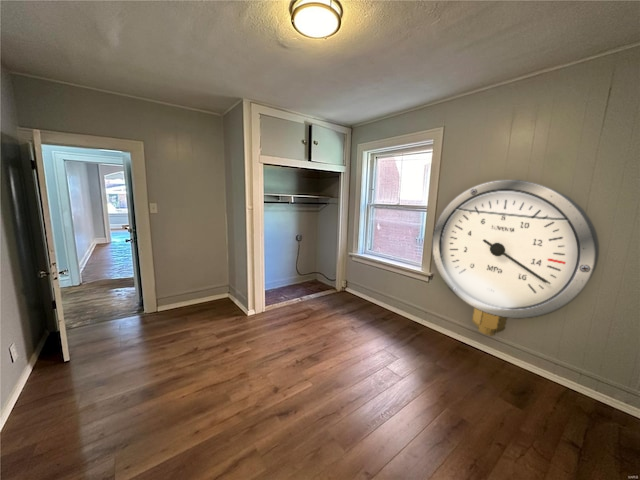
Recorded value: {"value": 15, "unit": "MPa"}
